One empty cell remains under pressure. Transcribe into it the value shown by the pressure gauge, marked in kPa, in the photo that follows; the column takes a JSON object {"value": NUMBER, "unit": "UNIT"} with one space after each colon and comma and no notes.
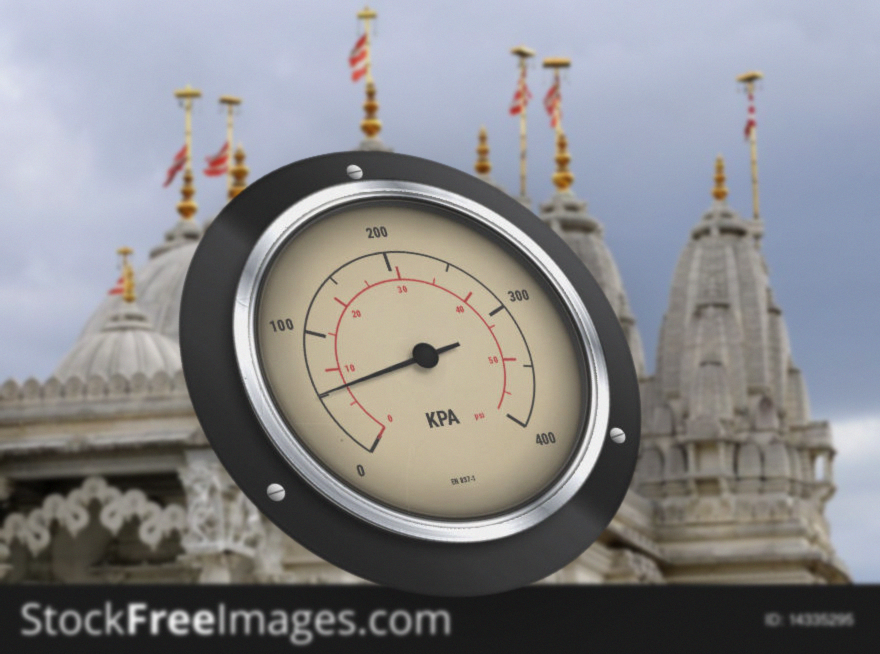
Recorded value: {"value": 50, "unit": "kPa"}
